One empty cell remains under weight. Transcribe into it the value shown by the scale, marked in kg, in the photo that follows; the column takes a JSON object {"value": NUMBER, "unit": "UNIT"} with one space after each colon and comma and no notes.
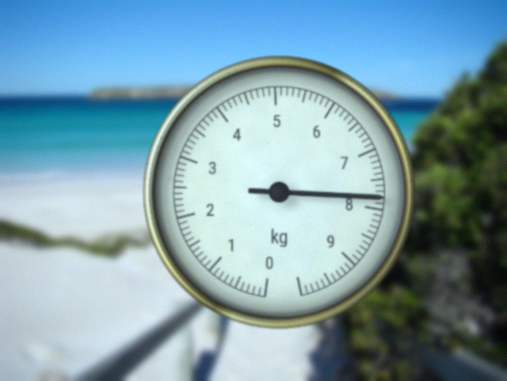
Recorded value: {"value": 7.8, "unit": "kg"}
